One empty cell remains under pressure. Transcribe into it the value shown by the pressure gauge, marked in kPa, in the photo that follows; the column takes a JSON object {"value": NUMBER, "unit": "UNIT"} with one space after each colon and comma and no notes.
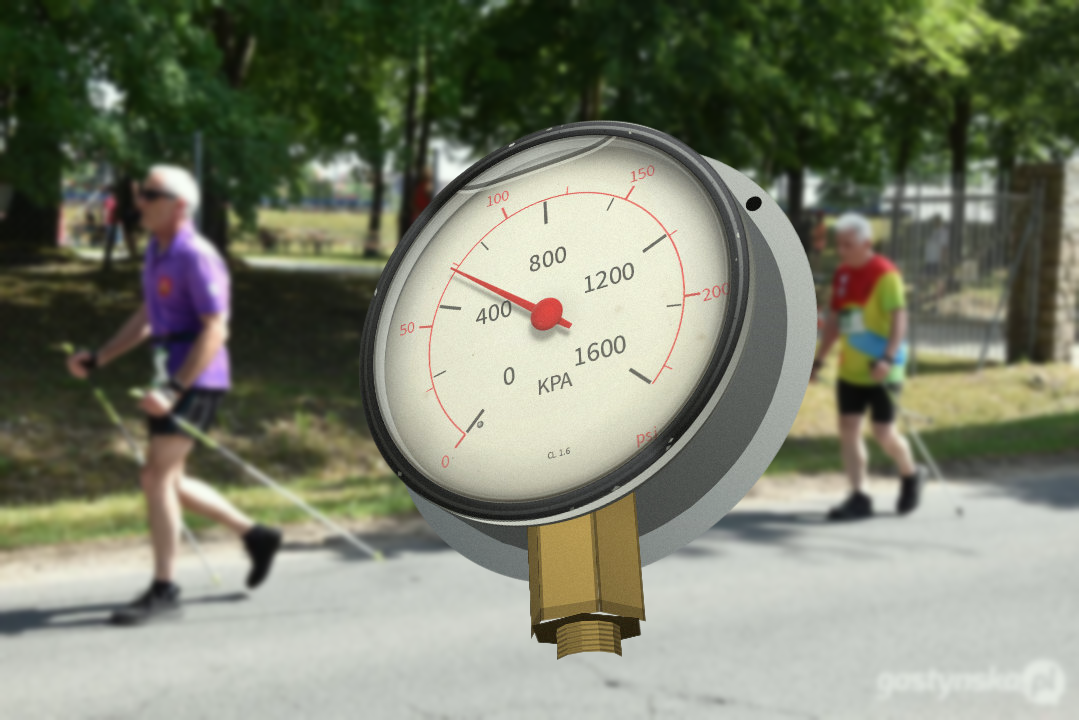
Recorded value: {"value": 500, "unit": "kPa"}
